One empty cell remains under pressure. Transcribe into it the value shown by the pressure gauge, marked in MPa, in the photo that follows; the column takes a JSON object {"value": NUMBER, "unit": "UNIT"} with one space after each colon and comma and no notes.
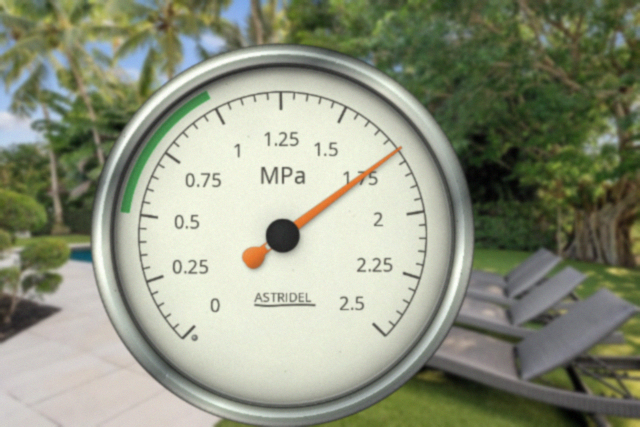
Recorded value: {"value": 1.75, "unit": "MPa"}
